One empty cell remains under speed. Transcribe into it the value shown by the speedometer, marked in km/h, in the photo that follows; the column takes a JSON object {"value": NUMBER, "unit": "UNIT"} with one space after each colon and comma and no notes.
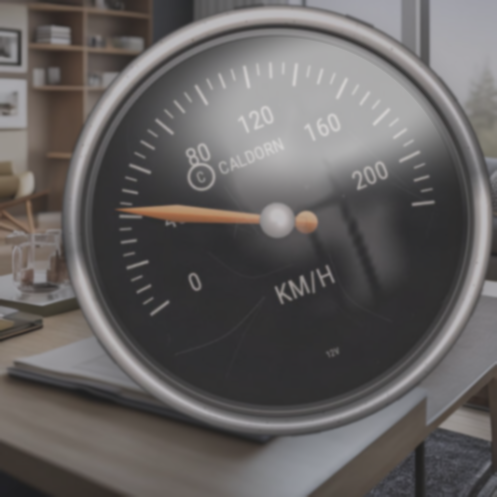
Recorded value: {"value": 42.5, "unit": "km/h"}
